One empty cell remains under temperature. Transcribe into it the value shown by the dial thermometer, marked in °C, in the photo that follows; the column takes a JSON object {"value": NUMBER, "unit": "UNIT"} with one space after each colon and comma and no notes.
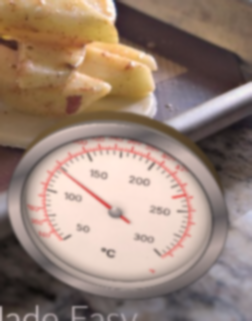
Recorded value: {"value": 125, "unit": "°C"}
